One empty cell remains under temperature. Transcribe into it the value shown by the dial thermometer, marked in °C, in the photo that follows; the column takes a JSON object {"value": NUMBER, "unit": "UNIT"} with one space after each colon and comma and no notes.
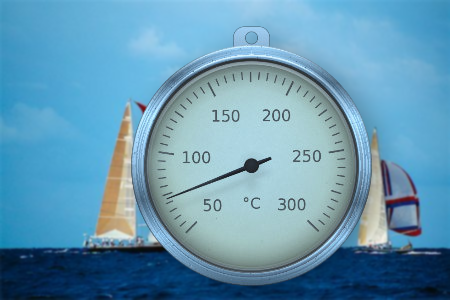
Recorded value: {"value": 72.5, "unit": "°C"}
